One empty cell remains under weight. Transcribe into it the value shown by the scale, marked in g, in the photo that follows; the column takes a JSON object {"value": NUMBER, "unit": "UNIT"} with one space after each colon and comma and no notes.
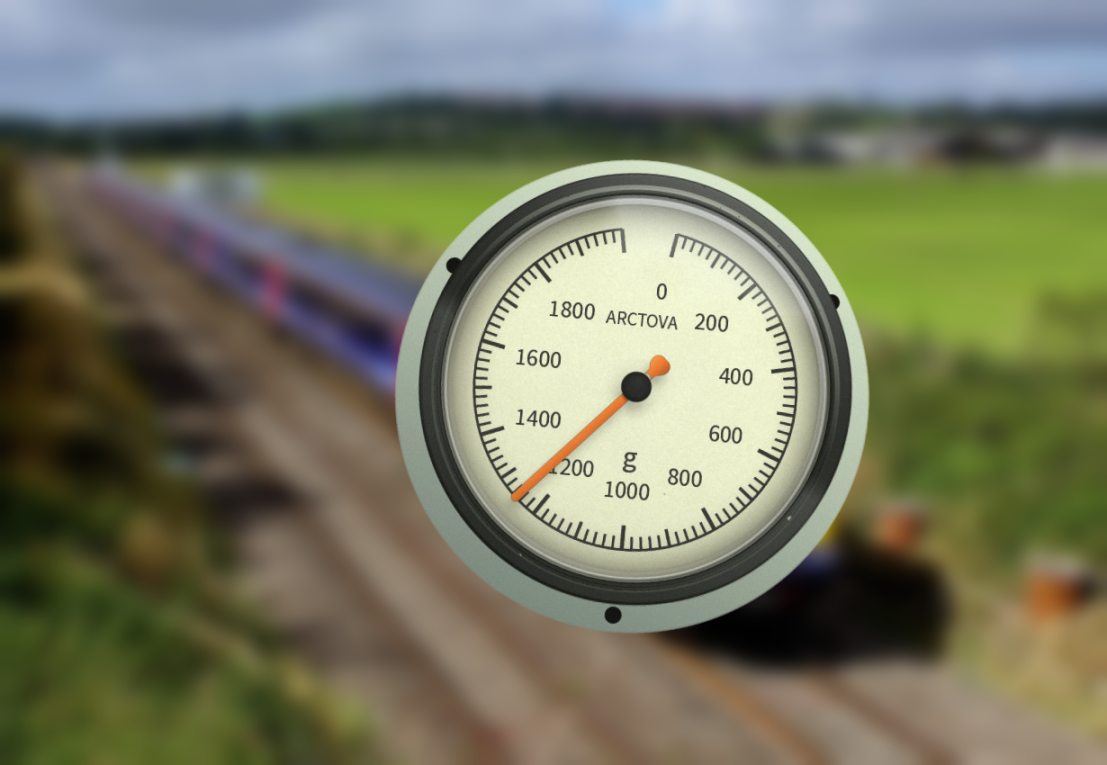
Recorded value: {"value": 1250, "unit": "g"}
